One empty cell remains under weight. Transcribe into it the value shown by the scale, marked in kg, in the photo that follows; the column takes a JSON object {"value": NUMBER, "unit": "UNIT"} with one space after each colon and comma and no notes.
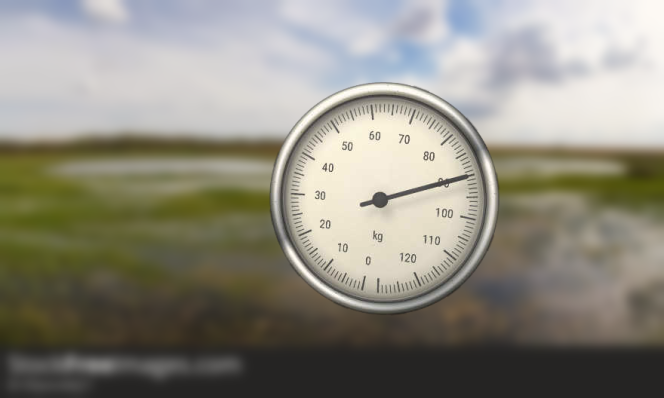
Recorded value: {"value": 90, "unit": "kg"}
